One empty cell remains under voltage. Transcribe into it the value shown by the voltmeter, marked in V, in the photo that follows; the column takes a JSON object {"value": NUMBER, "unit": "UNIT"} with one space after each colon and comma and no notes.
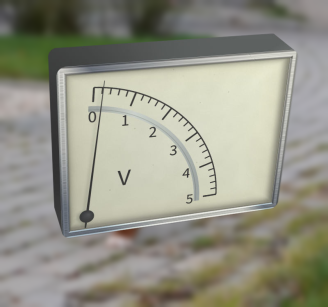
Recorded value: {"value": 0.2, "unit": "V"}
